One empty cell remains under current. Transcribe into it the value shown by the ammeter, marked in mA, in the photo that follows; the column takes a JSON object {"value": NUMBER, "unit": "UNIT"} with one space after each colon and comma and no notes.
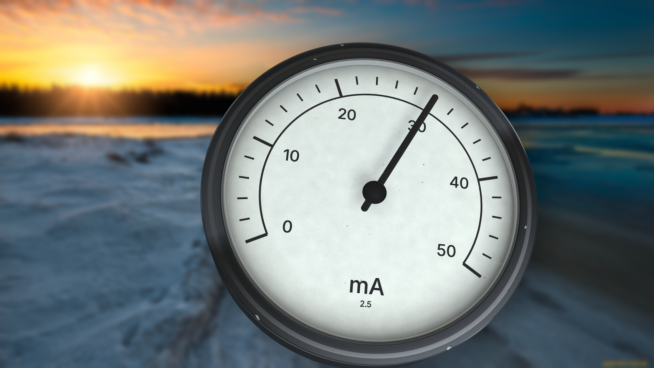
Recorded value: {"value": 30, "unit": "mA"}
